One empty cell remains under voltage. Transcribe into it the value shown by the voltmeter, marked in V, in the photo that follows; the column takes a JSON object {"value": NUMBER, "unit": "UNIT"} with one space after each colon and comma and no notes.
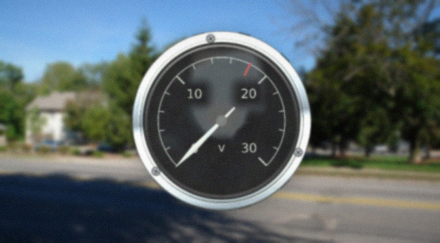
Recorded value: {"value": 0, "unit": "V"}
